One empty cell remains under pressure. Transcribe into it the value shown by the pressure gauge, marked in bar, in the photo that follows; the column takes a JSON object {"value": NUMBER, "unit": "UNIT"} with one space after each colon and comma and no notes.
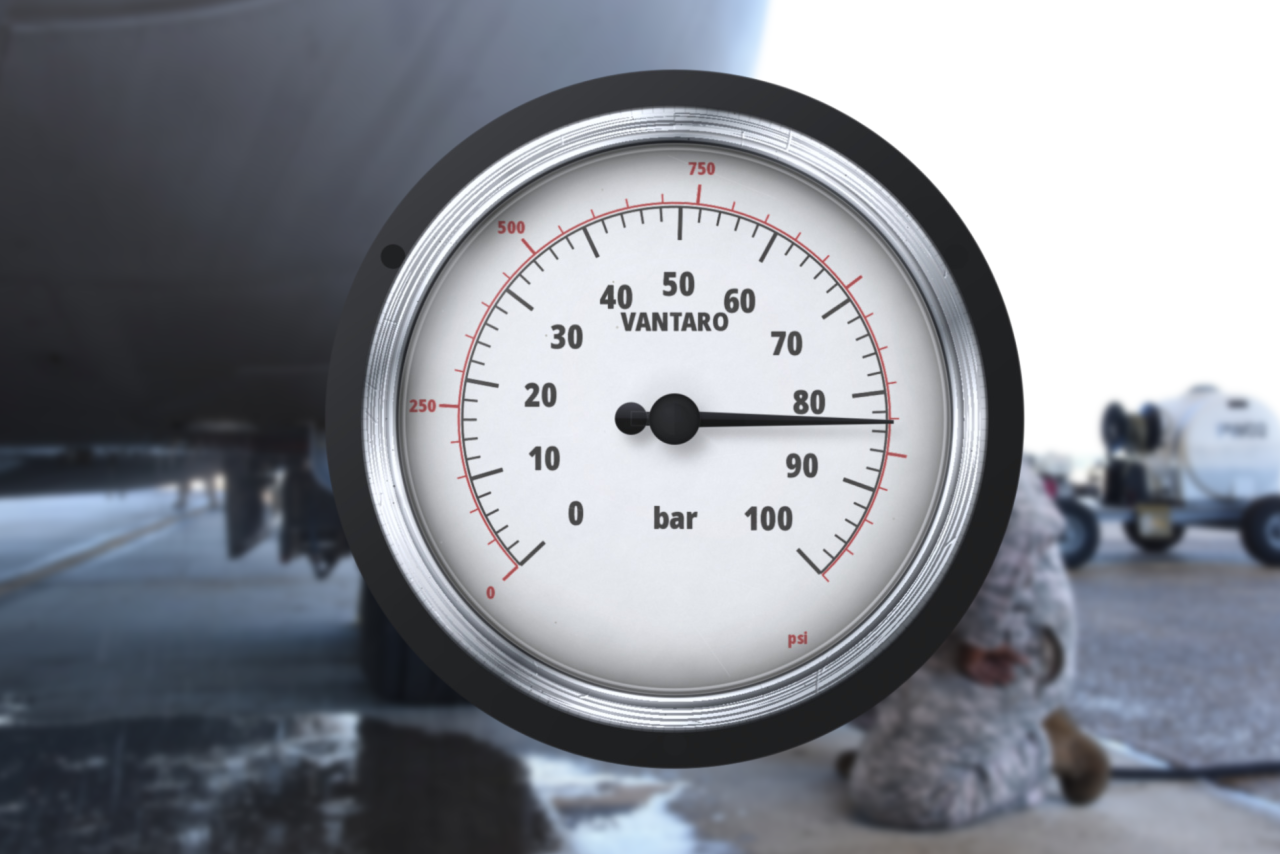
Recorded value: {"value": 83, "unit": "bar"}
